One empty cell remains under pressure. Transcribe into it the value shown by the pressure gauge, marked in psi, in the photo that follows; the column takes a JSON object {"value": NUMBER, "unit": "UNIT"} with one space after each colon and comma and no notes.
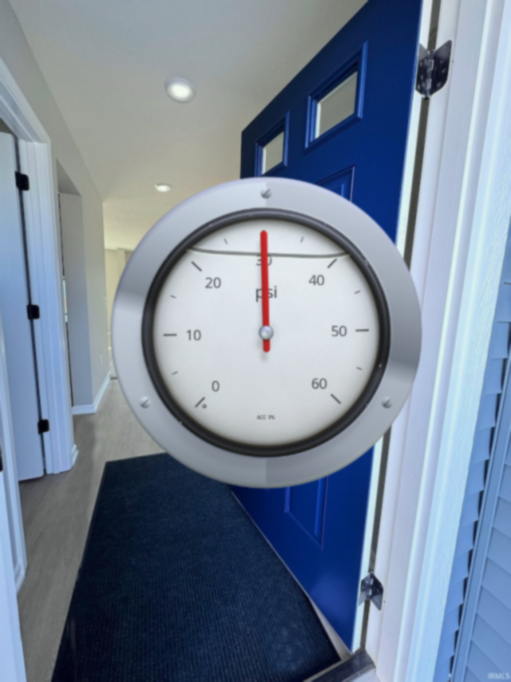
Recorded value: {"value": 30, "unit": "psi"}
